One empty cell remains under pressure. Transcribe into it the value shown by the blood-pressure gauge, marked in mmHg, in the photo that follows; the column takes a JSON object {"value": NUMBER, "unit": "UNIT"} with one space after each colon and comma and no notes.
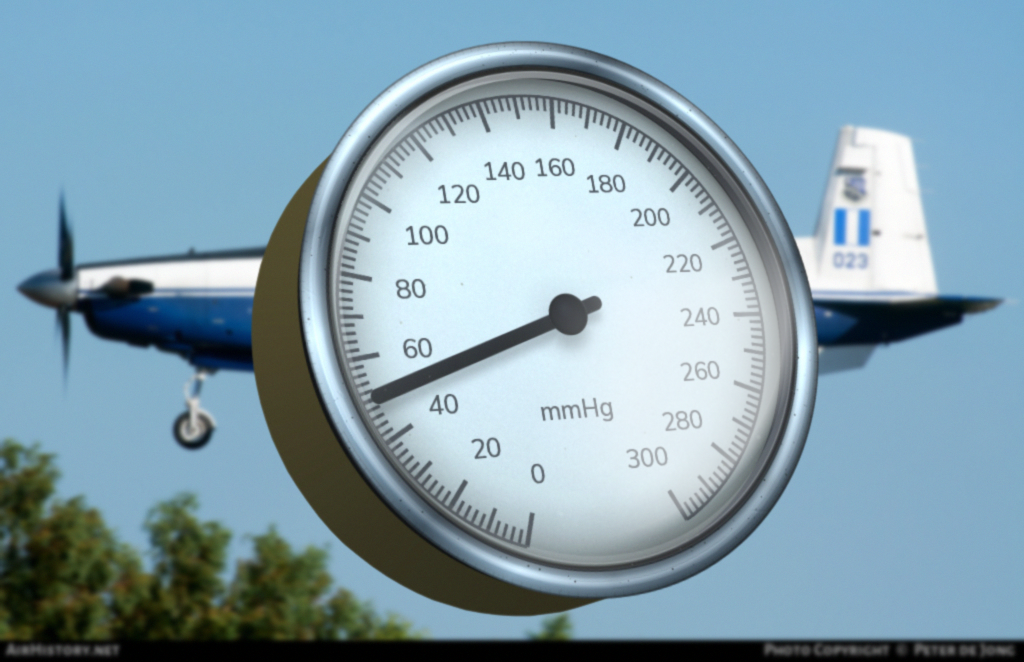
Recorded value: {"value": 50, "unit": "mmHg"}
